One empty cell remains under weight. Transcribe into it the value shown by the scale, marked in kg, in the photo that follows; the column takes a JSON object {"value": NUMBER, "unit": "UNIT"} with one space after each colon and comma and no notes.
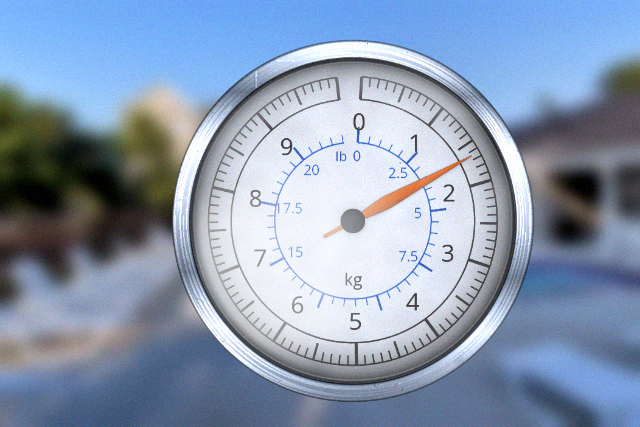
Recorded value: {"value": 1.65, "unit": "kg"}
